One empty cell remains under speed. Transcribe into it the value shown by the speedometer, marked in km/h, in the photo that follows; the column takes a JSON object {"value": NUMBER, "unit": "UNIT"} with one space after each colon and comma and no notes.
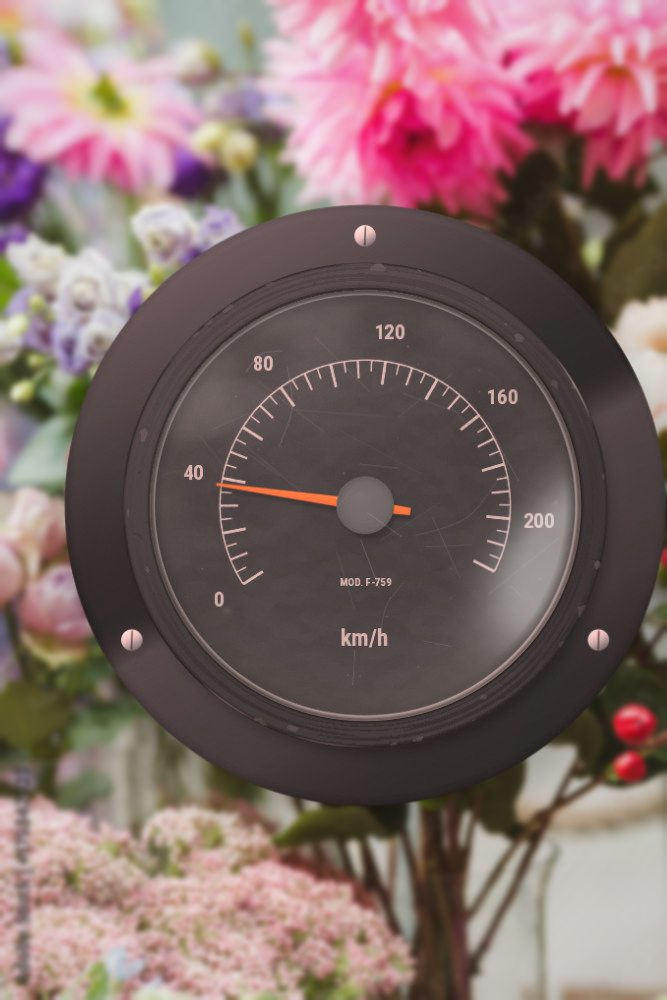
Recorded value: {"value": 37.5, "unit": "km/h"}
